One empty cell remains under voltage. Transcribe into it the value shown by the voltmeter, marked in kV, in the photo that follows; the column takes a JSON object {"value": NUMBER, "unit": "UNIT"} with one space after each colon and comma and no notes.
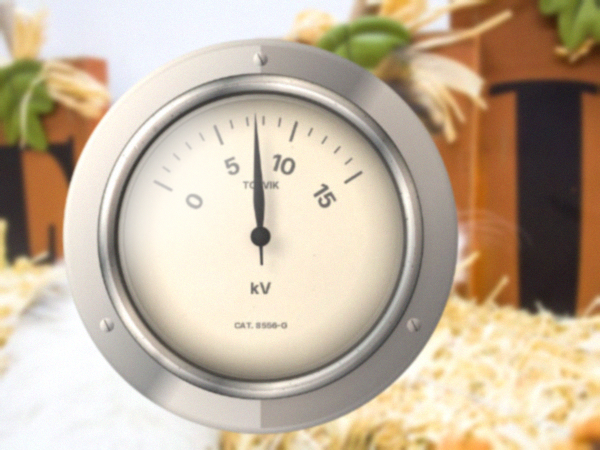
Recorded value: {"value": 7.5, "unit": "kV"}
